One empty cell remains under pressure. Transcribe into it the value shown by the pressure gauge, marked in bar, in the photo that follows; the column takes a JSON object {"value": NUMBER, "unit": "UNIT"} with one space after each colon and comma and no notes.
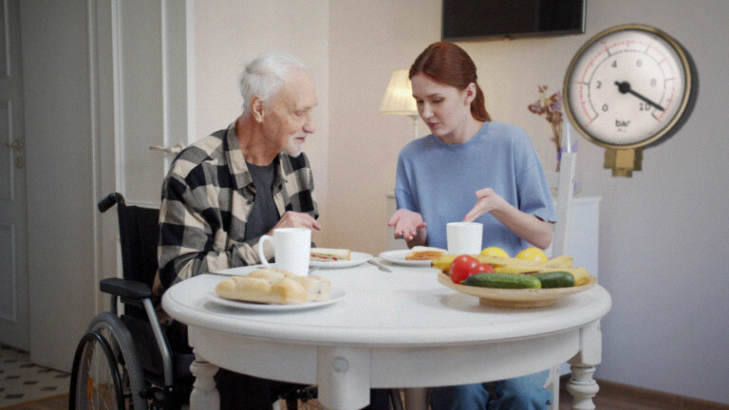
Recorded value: {"value": 9.5, "unit": "bar"}
